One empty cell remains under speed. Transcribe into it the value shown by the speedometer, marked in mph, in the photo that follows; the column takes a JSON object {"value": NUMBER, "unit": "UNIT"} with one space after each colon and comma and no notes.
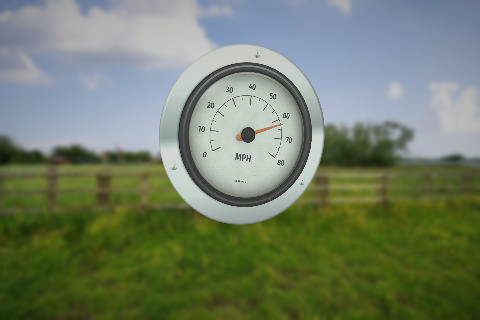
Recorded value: {"value": 62.5, "unit": "mph"}
